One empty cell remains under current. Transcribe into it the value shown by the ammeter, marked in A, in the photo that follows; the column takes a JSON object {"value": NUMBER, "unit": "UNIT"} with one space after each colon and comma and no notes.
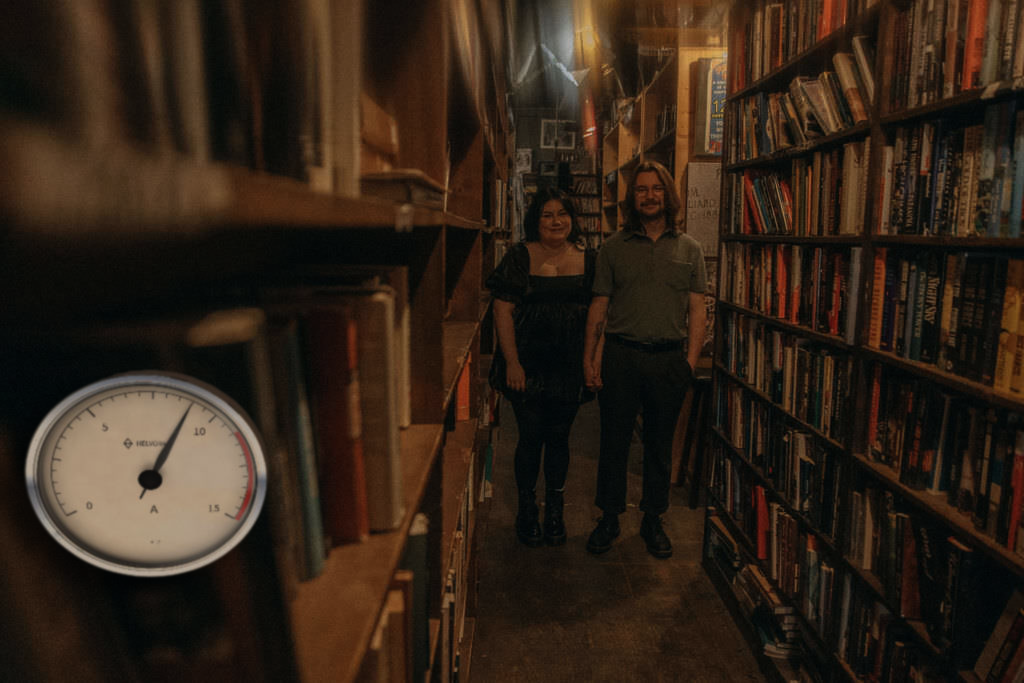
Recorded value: {"value": 9, "unit": "A"}
